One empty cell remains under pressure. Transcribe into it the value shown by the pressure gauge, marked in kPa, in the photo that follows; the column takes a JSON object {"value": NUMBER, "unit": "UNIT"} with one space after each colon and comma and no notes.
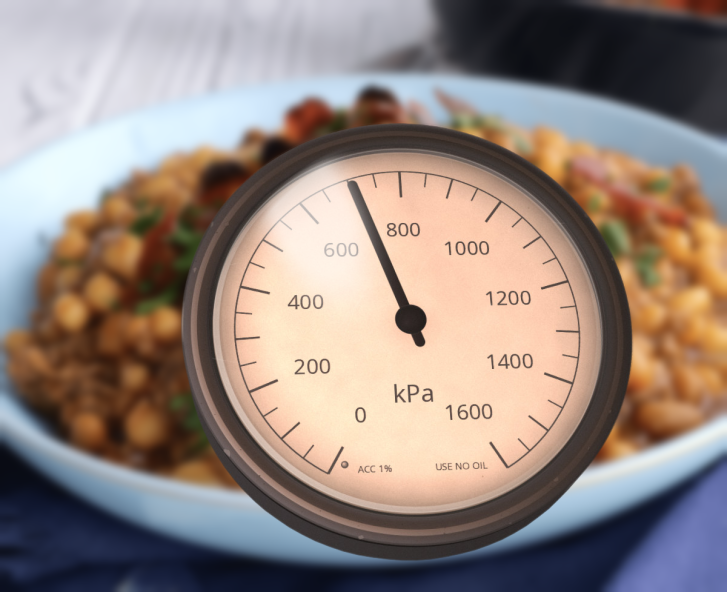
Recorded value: {"value": 700, "unit": "kPa"}
